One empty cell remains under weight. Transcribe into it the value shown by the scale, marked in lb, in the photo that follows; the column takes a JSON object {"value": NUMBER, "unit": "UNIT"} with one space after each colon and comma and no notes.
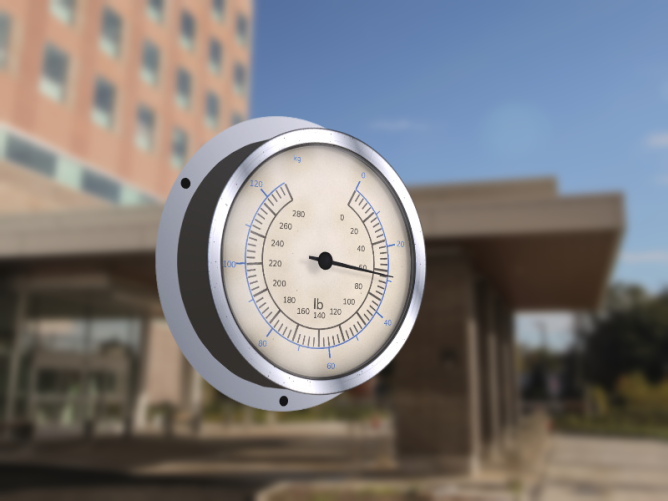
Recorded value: {"value": 64, "unit": "lb"}
